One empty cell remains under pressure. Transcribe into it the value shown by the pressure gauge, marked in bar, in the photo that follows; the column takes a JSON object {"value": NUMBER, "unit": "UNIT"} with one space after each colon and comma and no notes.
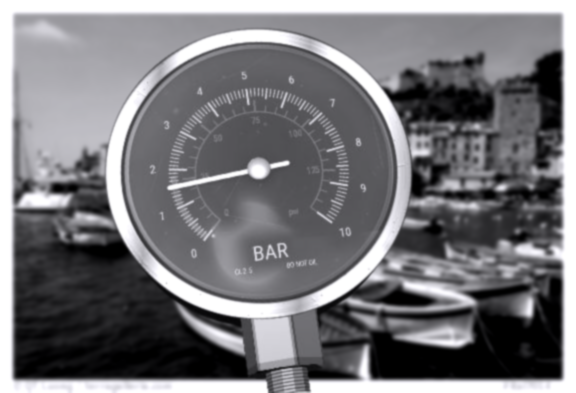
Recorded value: {"value": 1.5, "unit": "bar"}
